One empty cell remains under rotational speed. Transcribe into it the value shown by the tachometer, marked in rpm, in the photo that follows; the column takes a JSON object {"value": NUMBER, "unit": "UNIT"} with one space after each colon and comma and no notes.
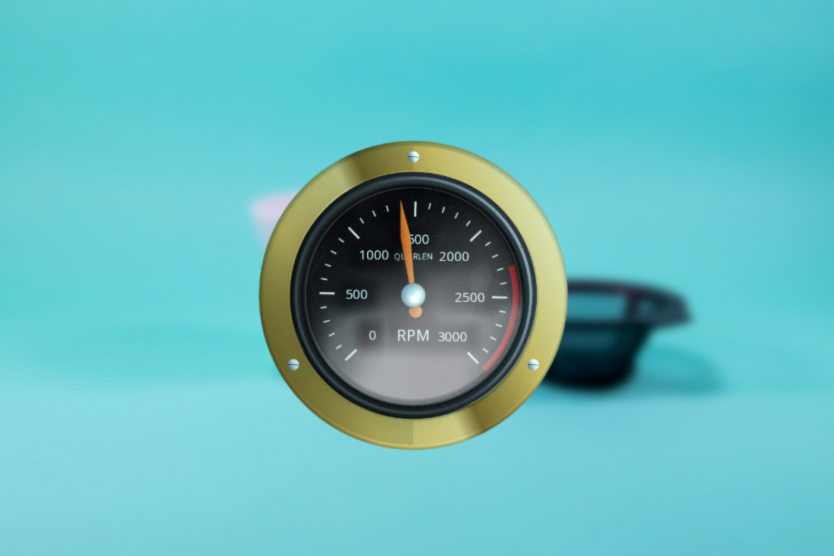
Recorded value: {"value": 1400, "unit": "rpm"}
